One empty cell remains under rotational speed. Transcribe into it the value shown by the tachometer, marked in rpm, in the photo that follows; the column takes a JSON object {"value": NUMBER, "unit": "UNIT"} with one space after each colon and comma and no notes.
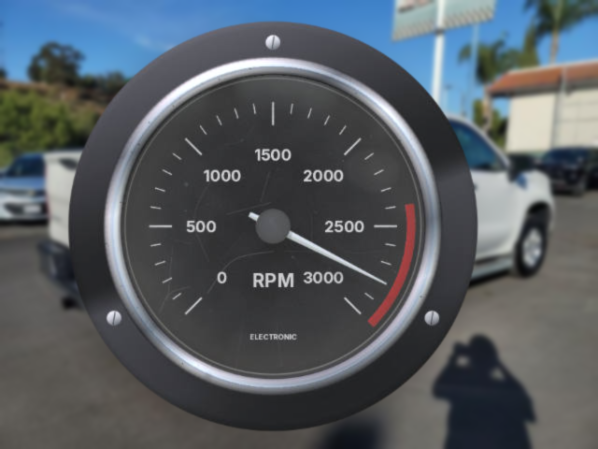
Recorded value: {"value": 2800, "unit": "rpm"}
